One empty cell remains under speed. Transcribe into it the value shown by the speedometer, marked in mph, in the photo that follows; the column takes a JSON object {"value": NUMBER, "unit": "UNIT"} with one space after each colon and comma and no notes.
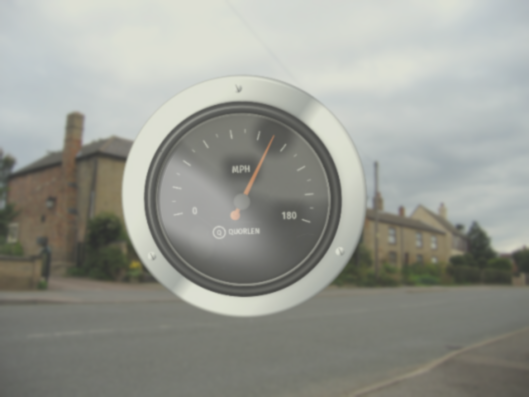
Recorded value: {"value": 110, "unit": "mph"}
